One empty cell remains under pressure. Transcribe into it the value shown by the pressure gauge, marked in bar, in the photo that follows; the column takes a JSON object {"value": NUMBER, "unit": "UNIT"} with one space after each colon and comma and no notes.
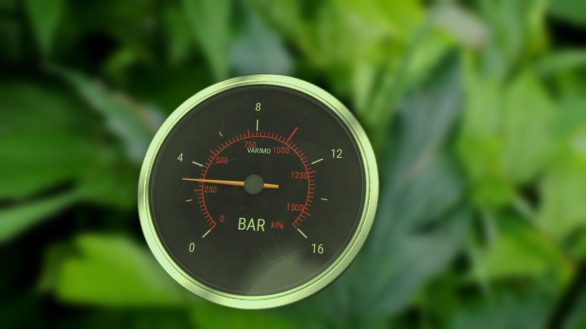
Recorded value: {"value": 3, "unit": "bar"}
